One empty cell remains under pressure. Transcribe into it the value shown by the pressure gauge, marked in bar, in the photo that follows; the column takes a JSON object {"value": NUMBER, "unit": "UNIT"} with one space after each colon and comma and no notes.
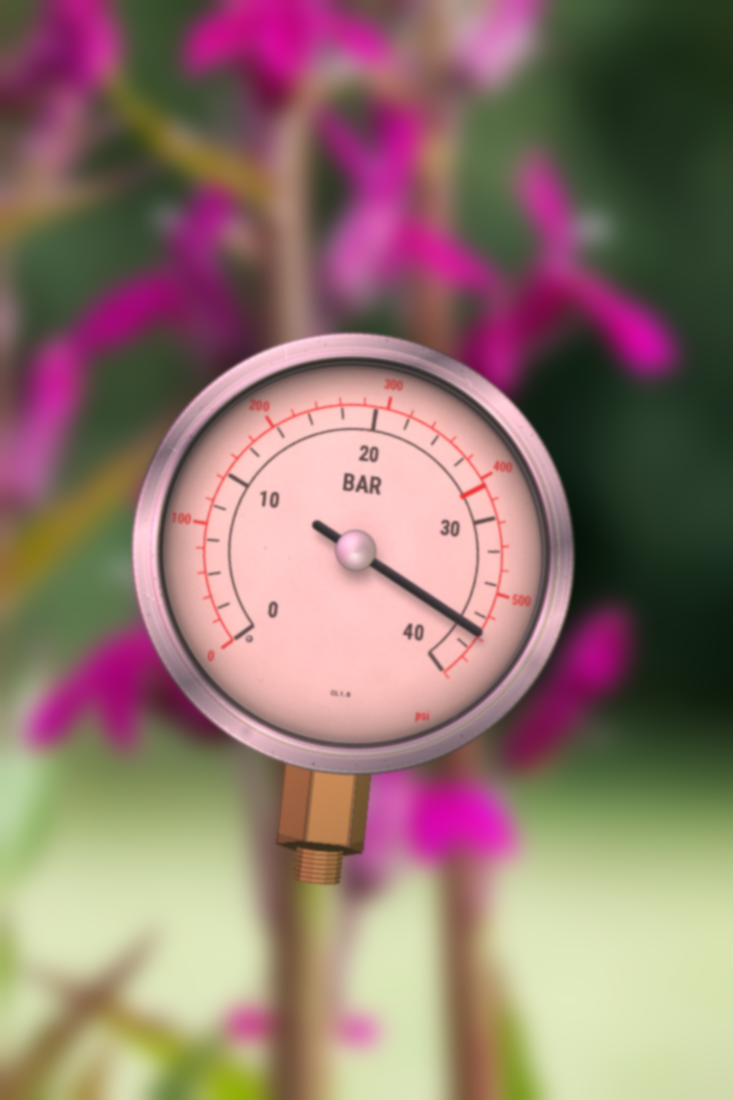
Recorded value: {"value": 37, "unit": "bar"}
